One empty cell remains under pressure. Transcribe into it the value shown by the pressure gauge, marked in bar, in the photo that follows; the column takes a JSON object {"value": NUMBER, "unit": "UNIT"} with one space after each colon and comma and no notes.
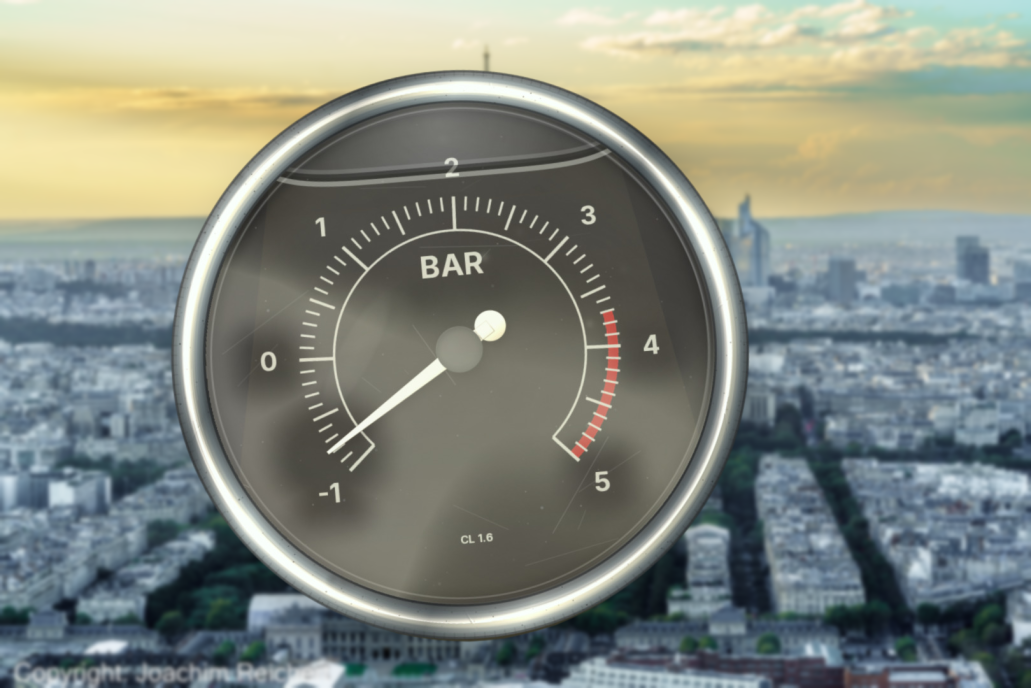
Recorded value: {"value": -0.8, "unit": "bar"}
